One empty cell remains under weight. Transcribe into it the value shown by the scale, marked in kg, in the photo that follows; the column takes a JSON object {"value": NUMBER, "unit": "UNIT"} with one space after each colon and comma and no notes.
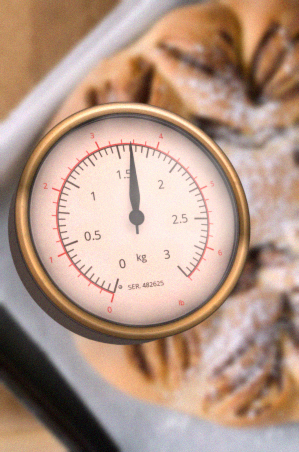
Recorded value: {"value": 1.6, "unit": "kg"}
